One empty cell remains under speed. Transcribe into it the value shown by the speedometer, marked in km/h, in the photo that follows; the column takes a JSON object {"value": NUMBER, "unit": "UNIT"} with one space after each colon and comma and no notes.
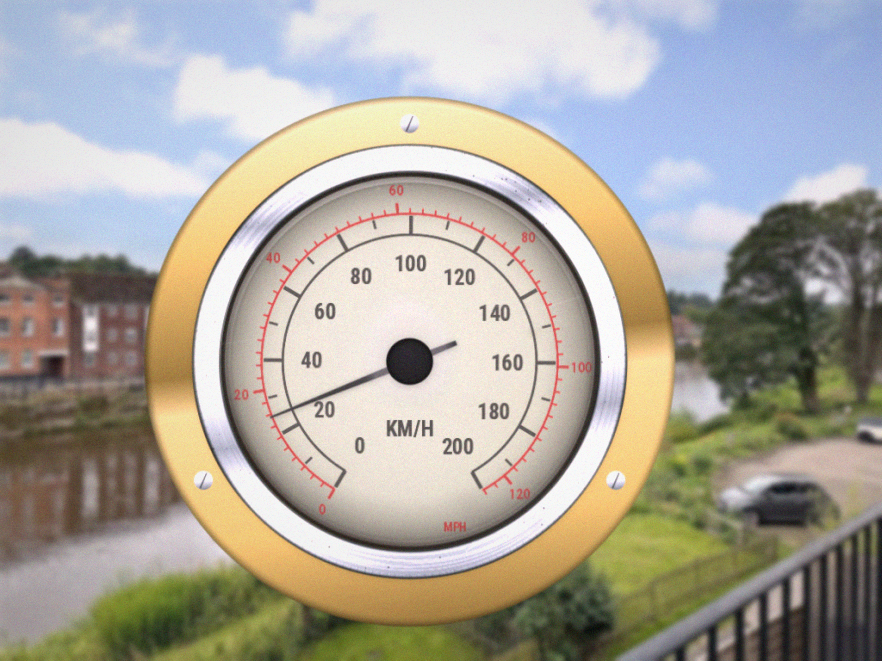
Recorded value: {"value": 25, "unit": "km/h"}
